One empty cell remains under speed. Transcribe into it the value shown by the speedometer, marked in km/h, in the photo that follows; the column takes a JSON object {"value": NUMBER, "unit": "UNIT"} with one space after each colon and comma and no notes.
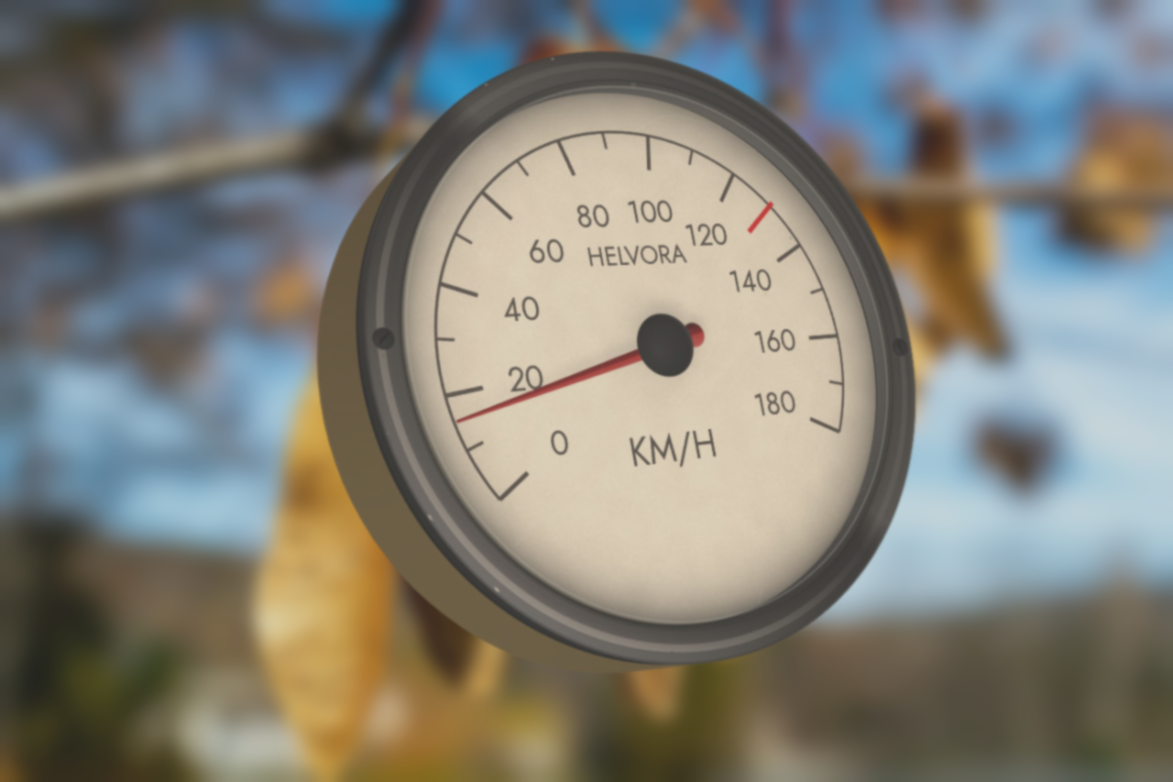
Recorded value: {"value": 15, "unit": "km/h"}
